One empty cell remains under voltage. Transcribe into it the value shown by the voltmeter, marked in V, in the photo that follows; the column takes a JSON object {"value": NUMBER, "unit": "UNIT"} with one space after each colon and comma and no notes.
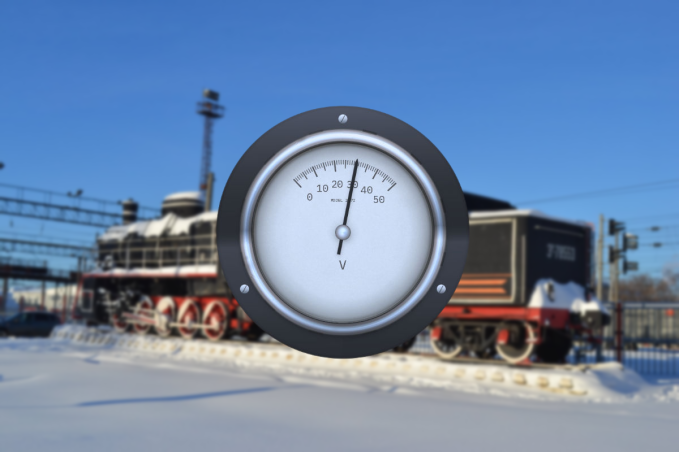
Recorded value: {"value": 30, "unit": "V"}
